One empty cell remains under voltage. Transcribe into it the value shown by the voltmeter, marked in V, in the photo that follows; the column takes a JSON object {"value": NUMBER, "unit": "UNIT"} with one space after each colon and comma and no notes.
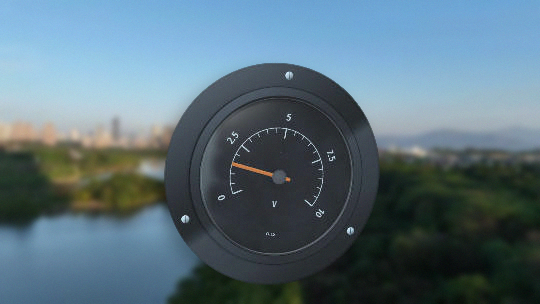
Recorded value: {"value": 1.5, "unit": "V"}
